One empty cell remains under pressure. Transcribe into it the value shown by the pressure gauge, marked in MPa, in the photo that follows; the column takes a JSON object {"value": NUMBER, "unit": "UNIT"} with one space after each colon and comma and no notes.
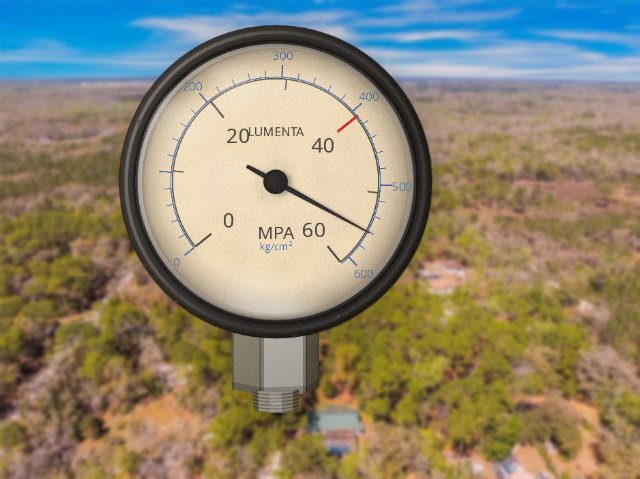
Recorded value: {"value": 55, "unit": "MPa"}
